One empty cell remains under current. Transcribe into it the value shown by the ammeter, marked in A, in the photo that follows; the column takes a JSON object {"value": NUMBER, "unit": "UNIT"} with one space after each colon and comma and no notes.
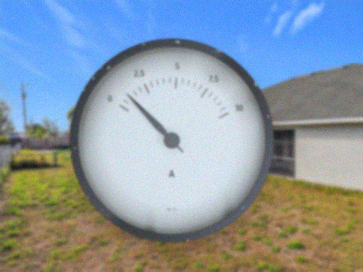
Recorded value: {"value": 1, "unit": "A"}
